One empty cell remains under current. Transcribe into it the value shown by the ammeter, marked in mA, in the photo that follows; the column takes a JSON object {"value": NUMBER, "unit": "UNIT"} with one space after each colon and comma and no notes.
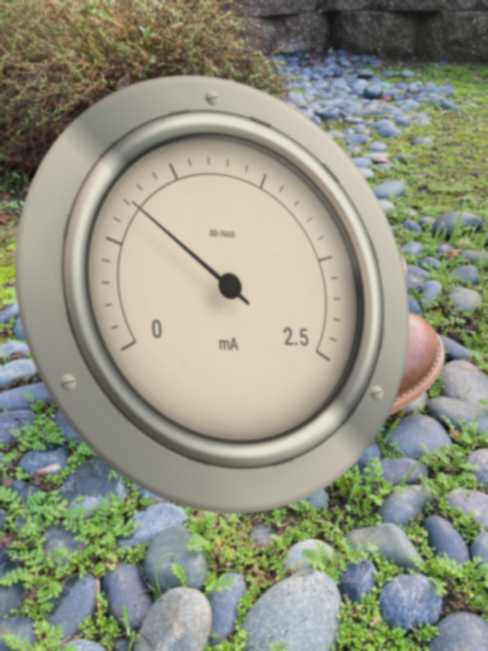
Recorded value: {"value": 0.7, "unit": "mA"}
